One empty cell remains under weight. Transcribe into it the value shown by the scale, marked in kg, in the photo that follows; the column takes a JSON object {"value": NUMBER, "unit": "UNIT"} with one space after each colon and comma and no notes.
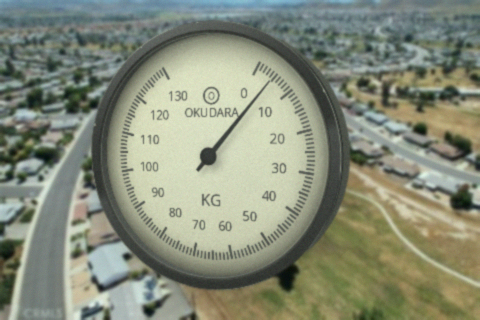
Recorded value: {"value": 5, "unit": "kg"}
